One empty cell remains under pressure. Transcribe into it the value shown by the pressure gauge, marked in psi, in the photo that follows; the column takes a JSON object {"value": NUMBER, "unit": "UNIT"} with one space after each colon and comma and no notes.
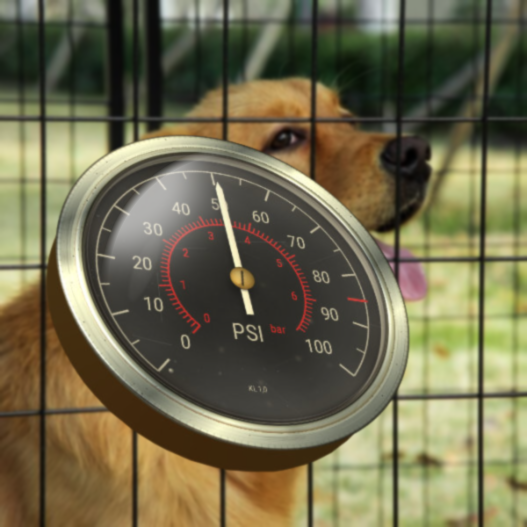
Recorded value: {"value": 50, "unit": "psi"}
